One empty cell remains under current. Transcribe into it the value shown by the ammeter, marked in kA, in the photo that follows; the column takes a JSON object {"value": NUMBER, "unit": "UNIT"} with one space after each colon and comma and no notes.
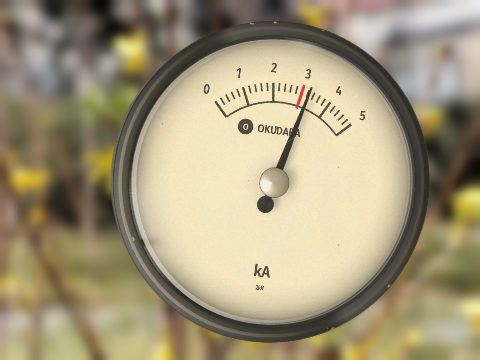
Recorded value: {"value": 3.2, "unit": "kA"}
